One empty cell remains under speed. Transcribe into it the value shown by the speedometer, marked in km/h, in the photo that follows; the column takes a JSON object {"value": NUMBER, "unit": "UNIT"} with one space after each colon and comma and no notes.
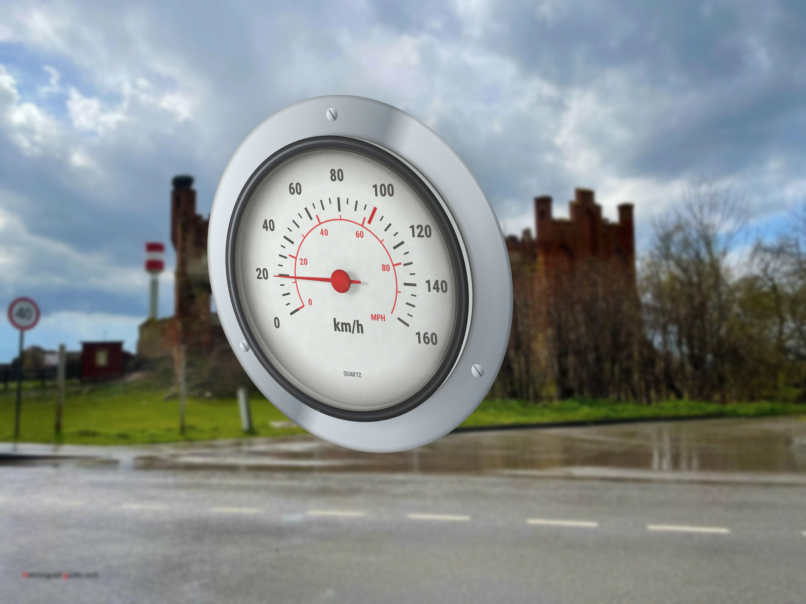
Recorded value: {"value": 20, "unit": "km/h"}
